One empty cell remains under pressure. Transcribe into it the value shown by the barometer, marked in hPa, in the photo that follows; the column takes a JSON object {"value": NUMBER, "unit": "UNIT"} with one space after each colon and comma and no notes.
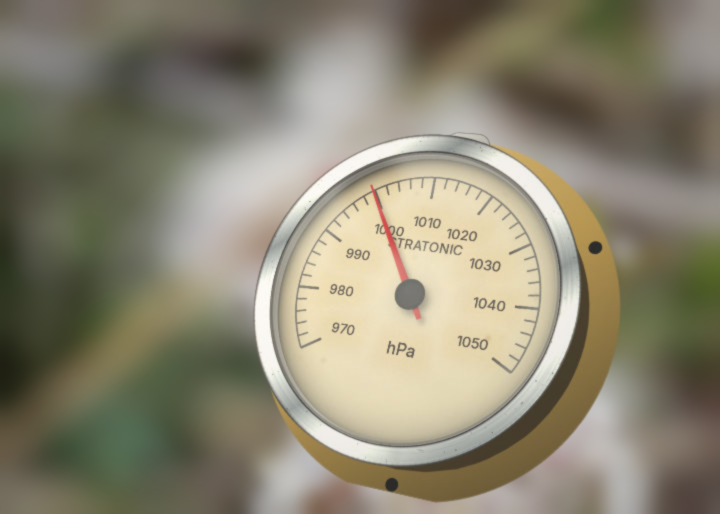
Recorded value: {"value": 1000, "unit": "hPa"}
